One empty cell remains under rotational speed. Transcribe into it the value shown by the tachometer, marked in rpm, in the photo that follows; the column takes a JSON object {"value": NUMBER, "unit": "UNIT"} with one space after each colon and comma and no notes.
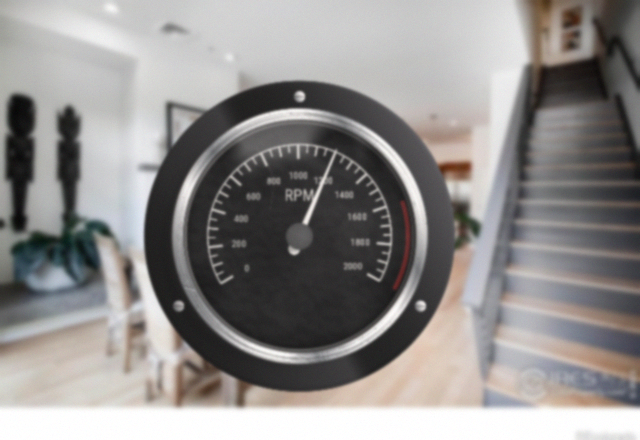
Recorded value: {"value": 1200, "unit": "rpm"}
